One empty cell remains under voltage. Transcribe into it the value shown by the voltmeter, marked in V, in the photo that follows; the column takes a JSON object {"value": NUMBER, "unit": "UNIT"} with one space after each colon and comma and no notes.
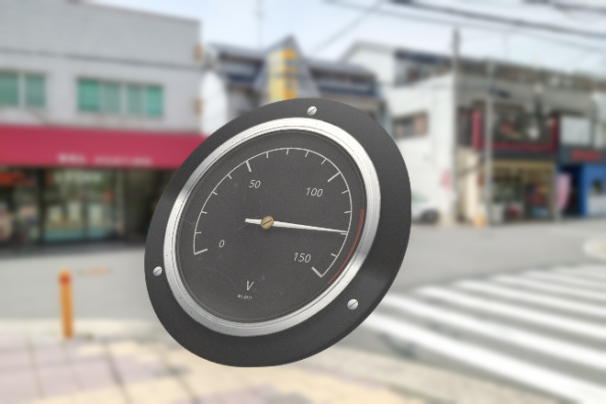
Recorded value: {"value": 130, "unit": "V"}
